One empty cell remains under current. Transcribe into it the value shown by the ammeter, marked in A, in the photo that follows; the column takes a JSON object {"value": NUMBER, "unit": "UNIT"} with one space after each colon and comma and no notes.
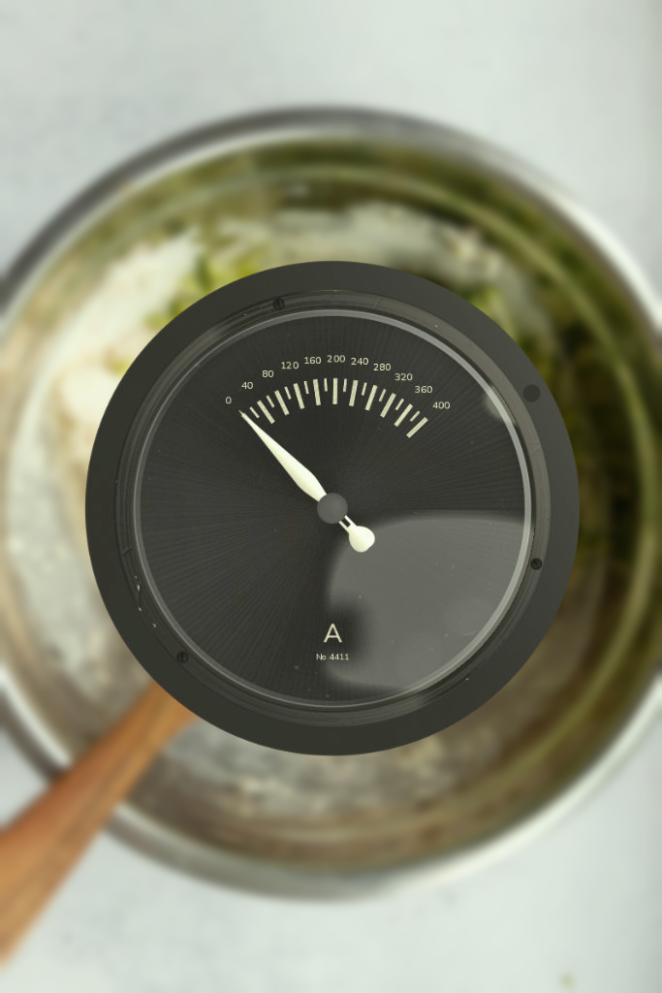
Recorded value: {"value": 0, "unit": "A"}
